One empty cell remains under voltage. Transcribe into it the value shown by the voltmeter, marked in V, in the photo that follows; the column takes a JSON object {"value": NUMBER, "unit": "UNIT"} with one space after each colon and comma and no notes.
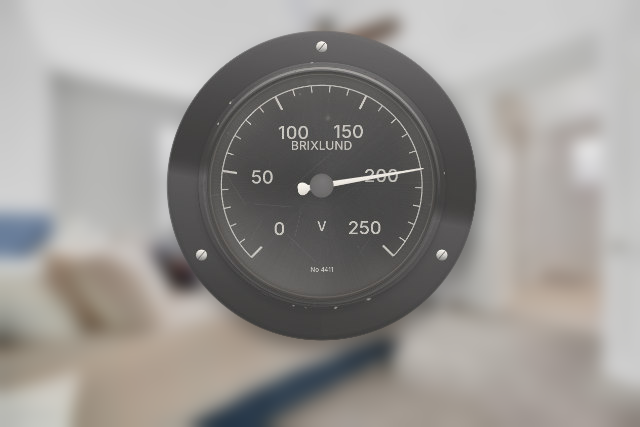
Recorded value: {"value": 200, "unit": "V"}
